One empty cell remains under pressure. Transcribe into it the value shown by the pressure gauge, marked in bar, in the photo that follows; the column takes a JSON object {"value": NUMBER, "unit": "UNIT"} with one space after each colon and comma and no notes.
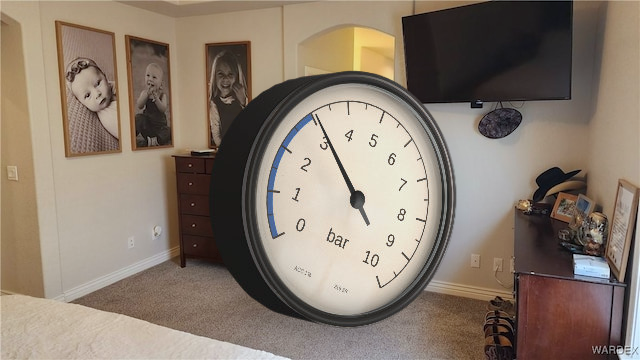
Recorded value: {"value": 3, "unit": "bar"}
